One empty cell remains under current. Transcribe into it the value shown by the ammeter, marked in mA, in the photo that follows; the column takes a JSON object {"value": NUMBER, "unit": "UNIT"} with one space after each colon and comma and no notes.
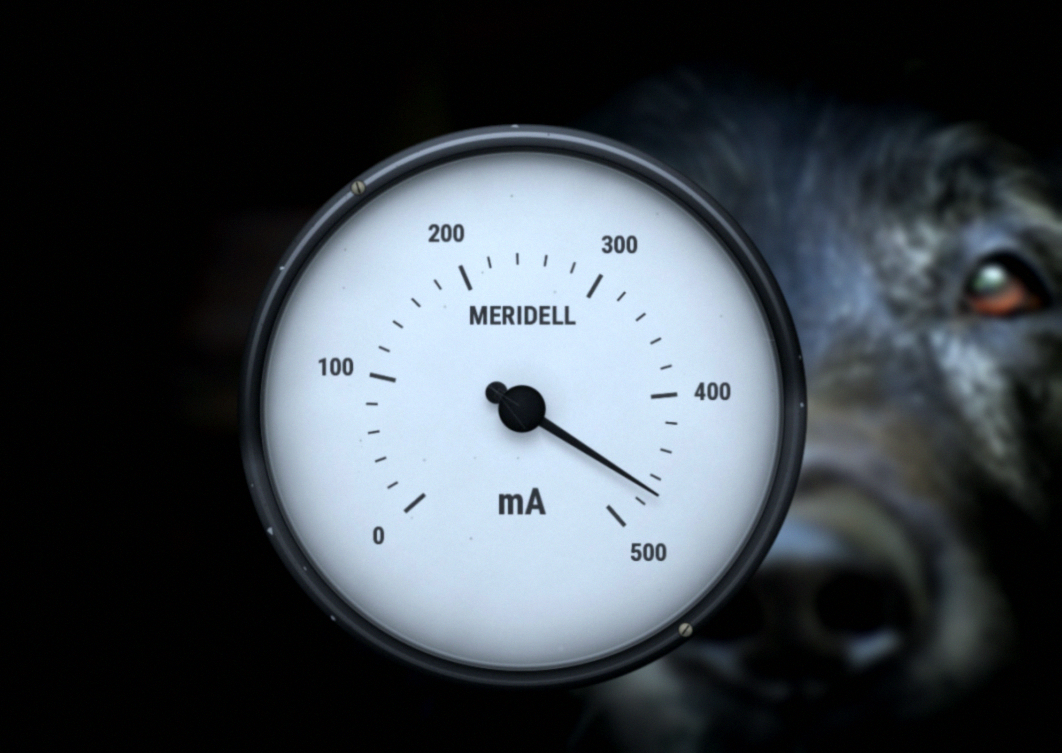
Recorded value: {"value": 470, "unit": "mA"}
